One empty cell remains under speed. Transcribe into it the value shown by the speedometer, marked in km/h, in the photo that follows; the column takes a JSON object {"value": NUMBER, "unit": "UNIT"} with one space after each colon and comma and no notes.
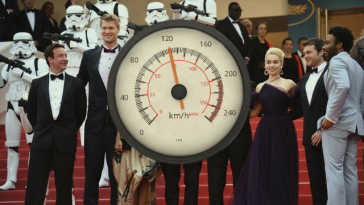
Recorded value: {"value": 120, "unit": "km/h"}
